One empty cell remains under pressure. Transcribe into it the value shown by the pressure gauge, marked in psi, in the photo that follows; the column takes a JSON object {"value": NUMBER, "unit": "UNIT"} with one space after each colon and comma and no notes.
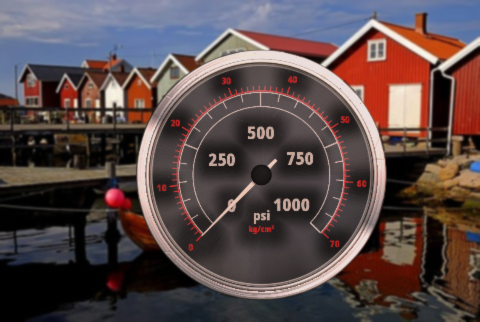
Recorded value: {"value": 0, "unit": "psi"}
